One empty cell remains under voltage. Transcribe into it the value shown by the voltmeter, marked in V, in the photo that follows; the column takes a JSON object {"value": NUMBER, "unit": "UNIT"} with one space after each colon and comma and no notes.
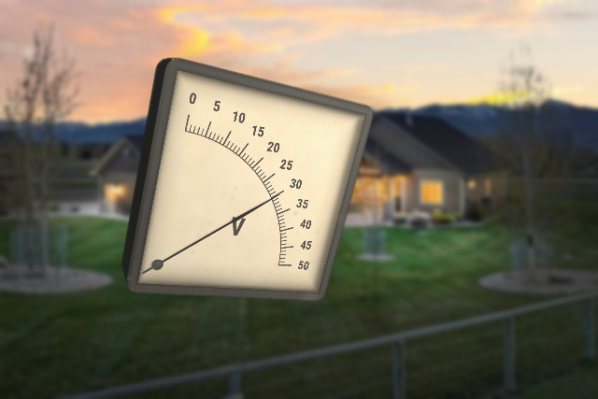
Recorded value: {"value": 30, "unit": "V"}
